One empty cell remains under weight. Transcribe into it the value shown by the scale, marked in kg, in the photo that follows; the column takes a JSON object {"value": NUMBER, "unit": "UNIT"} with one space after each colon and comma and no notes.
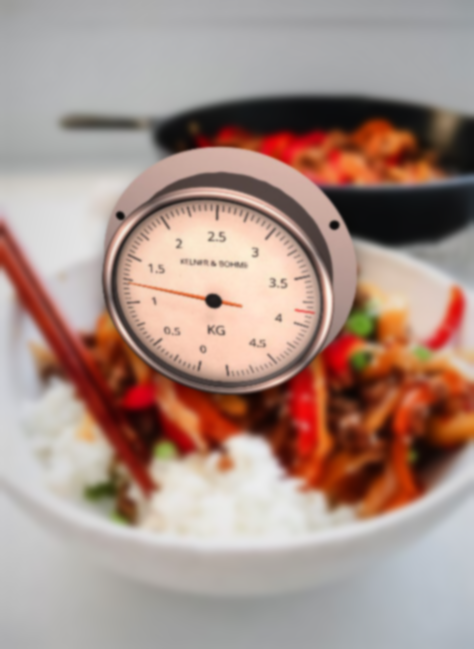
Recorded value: {"value": 1.25, "unit": "kg"}
